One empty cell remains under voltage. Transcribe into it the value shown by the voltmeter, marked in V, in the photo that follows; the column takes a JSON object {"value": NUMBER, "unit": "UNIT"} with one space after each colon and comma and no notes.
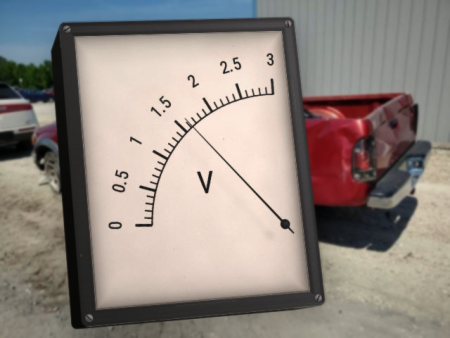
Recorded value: {"value": 1.6, "unit": "V"}
